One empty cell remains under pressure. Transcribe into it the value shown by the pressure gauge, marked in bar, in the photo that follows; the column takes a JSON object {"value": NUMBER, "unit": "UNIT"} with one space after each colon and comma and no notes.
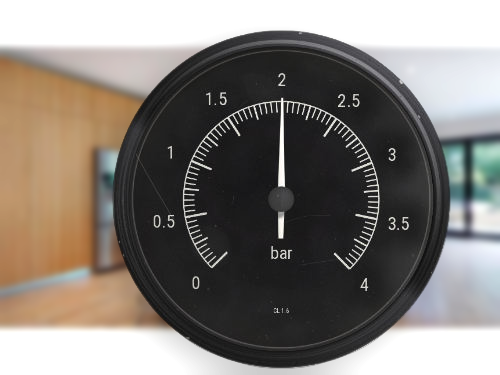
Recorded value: {"value": 2, "unit": "bar"}
